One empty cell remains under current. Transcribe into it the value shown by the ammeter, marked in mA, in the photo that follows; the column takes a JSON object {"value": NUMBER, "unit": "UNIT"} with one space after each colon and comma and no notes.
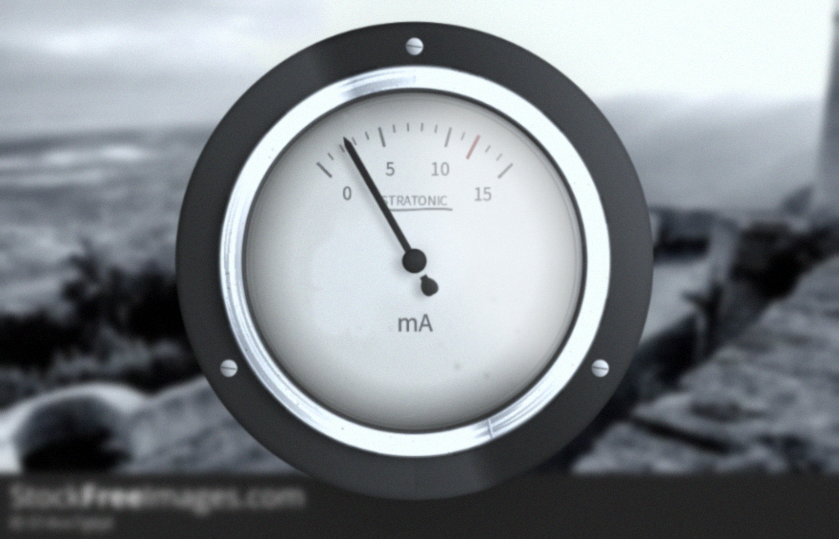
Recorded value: {"value": 2.5, "unit": "mA"}
